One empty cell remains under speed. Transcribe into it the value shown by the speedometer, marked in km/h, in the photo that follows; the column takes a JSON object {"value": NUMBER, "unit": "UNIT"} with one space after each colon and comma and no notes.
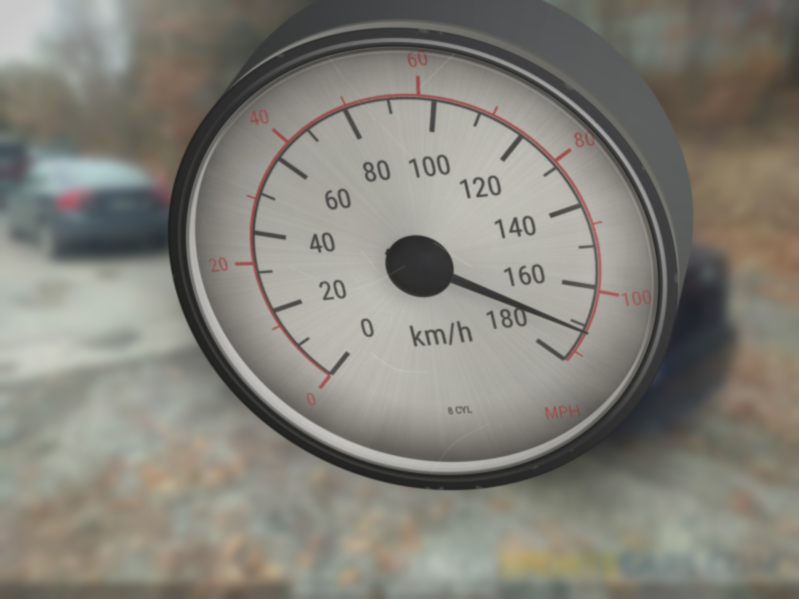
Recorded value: {"value": 170, "unit": "km/h"}
